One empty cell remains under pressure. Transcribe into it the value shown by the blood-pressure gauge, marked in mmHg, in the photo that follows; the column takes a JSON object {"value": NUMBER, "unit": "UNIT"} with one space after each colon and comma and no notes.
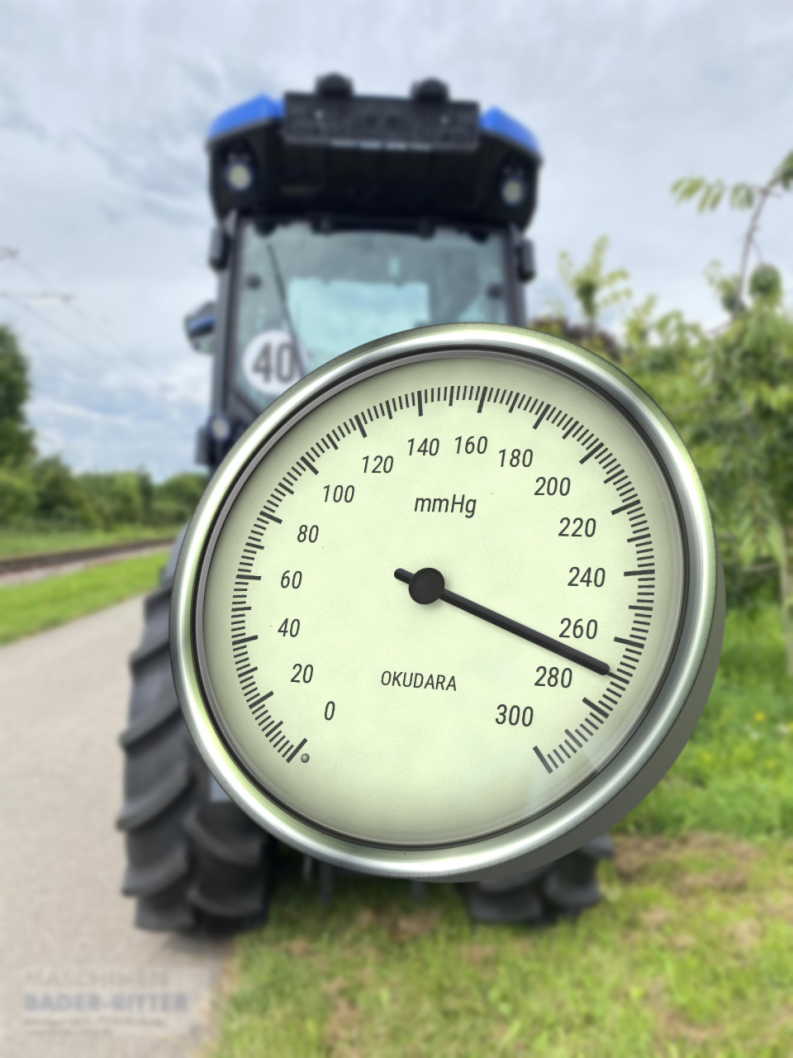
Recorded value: {"value": 270, "unit": "mmHg"}
